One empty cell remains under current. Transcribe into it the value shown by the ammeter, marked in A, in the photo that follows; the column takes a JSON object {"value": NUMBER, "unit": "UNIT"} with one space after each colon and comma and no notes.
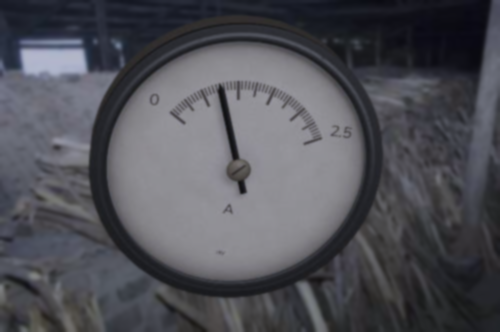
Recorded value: {"value": 0.75, "unit": "A"}
